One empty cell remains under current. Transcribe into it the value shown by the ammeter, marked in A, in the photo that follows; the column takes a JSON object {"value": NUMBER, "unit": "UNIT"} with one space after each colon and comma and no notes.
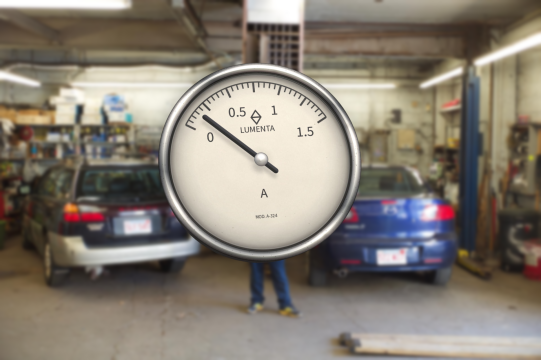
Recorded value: {"value": 0.15, "unit": "A"}
